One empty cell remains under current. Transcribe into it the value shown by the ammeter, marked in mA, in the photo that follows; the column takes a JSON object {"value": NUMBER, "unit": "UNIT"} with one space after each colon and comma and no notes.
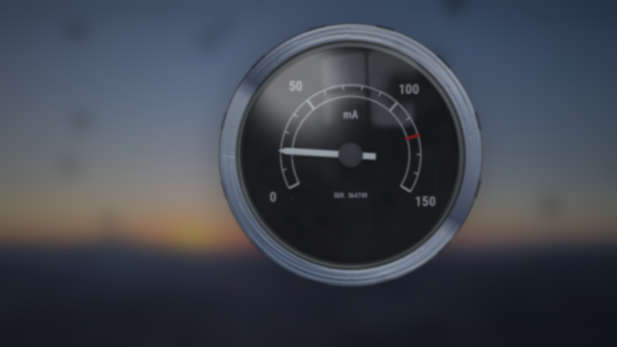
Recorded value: {"value": 20, "unit": "mA"}
